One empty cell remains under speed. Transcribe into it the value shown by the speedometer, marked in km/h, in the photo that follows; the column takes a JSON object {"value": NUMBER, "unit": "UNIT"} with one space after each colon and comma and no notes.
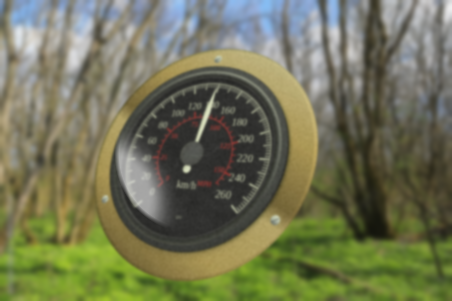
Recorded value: {"value": 140, "unit": "km/h"}
